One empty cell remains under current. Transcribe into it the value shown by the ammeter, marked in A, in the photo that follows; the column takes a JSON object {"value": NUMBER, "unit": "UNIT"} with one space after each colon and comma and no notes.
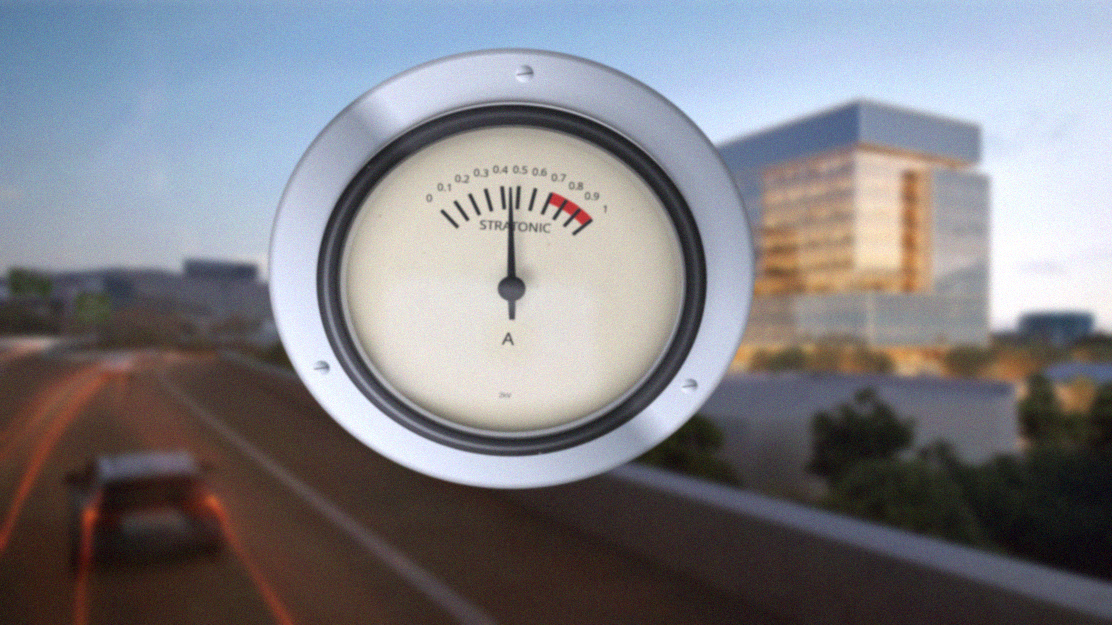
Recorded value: {"value": 0.45, "unit": "A"}
